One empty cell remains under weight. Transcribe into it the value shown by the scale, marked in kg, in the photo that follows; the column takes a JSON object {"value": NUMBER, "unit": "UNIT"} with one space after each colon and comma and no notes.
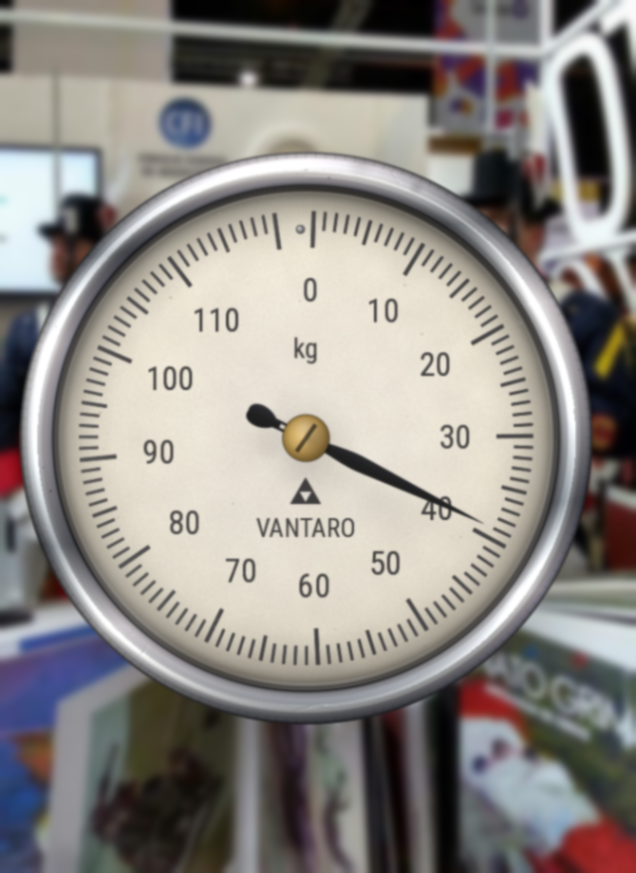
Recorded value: {"value": 39, "unit": "kg"}
